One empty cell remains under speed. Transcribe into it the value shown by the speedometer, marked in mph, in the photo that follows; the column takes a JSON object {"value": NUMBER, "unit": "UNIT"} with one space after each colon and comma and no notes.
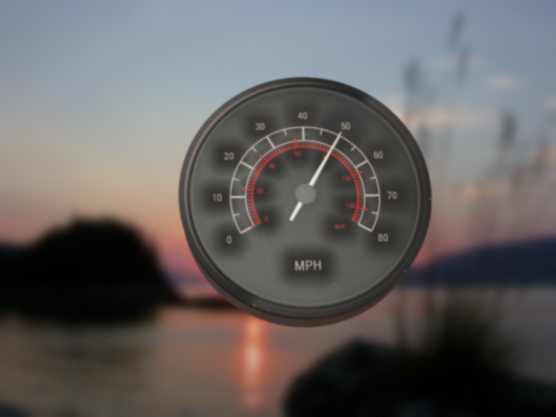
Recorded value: {"value": 50, "unit": "mph"}
